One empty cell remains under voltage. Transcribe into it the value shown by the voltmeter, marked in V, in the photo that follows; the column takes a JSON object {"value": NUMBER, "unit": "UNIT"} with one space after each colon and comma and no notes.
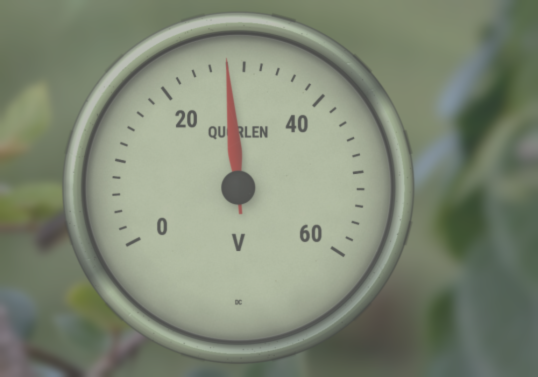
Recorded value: {"value": 28, "unit": "V"}
